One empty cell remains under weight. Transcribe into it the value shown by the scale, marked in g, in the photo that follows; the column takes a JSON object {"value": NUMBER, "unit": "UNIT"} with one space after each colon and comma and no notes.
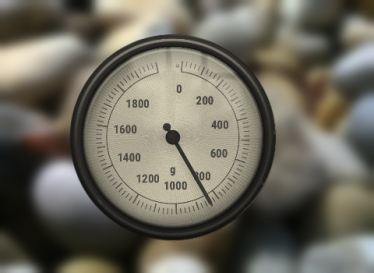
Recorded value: {"value": 840, "unit": "g"}
